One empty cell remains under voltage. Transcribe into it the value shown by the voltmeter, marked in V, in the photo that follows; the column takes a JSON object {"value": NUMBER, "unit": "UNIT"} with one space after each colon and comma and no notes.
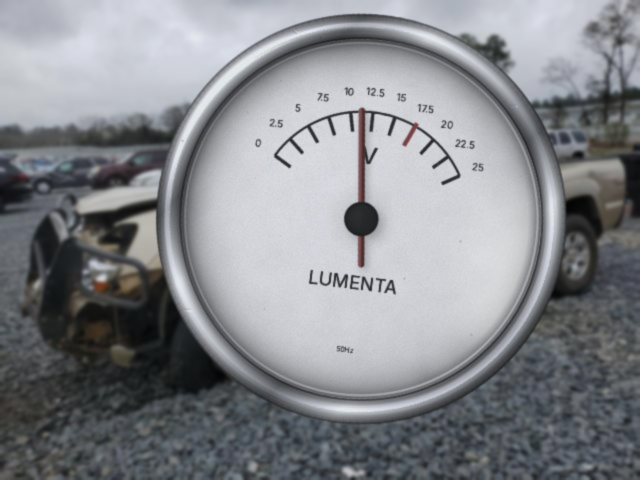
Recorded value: {"value": 11.25, "unit": "V"}
